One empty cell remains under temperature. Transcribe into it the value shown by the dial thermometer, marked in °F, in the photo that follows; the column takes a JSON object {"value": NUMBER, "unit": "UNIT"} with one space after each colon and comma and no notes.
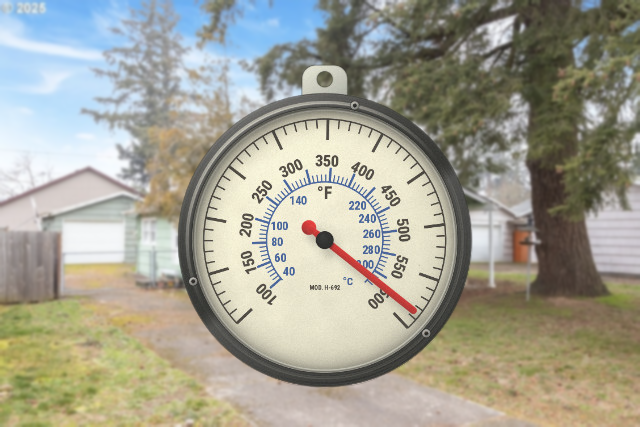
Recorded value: {"value": 585, "unit": "°F"}
